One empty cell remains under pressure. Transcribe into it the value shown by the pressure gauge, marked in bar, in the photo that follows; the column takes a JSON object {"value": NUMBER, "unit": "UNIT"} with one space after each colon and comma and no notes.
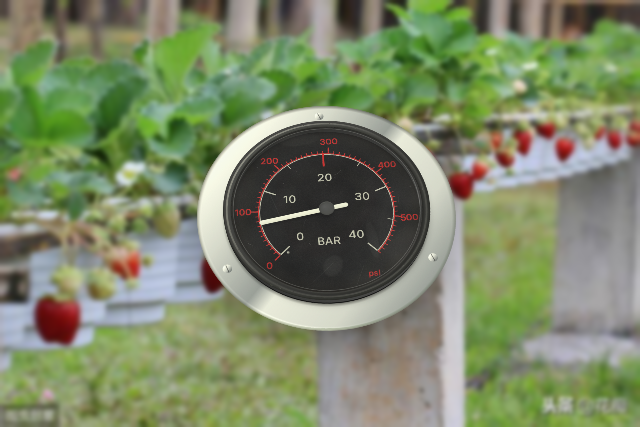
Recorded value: {"value": 5, "unit": "bar"}
